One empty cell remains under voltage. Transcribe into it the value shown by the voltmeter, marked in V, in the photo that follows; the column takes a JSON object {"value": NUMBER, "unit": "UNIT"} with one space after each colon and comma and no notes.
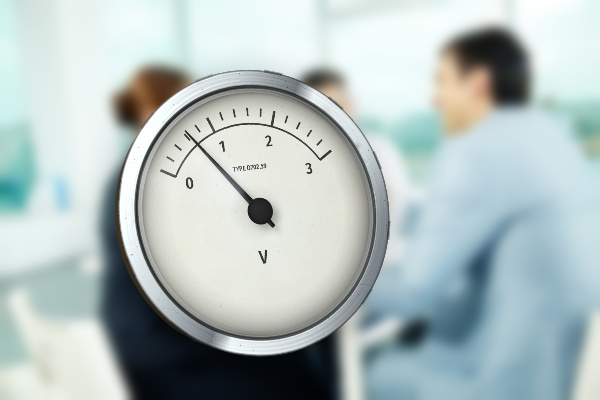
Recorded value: {"value": 0.6, "unit": "V"}
